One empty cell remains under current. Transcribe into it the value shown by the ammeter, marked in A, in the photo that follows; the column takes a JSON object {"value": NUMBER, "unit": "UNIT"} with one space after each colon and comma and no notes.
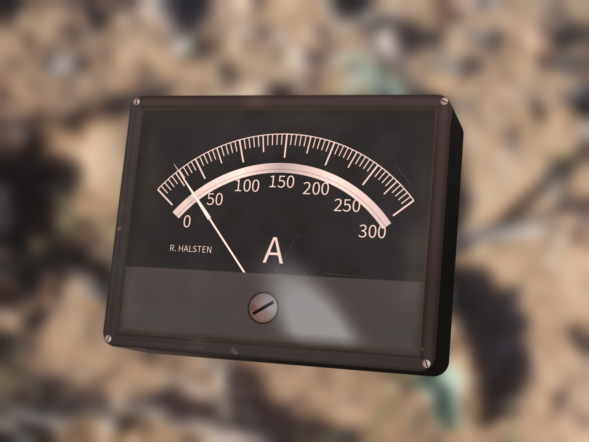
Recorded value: {"value": 30, "unit": "A"}
